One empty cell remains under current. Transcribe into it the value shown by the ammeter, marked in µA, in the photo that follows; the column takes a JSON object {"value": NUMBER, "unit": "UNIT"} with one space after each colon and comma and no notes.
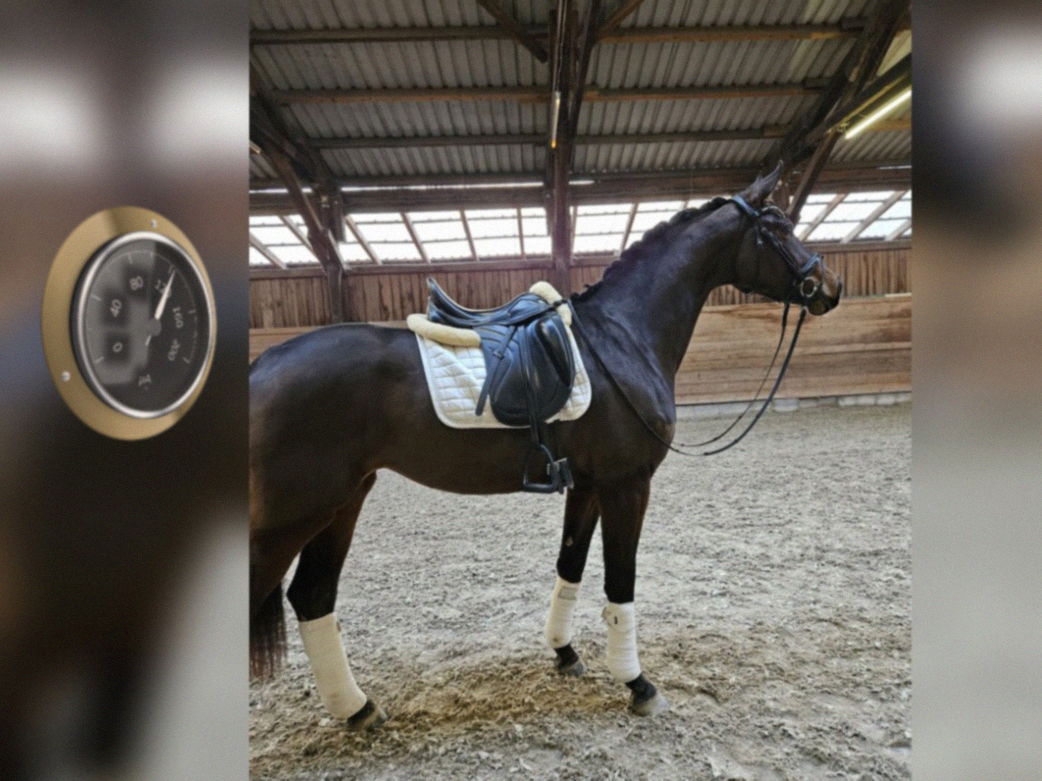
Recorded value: {"value": 120, "unit": "µA"}
